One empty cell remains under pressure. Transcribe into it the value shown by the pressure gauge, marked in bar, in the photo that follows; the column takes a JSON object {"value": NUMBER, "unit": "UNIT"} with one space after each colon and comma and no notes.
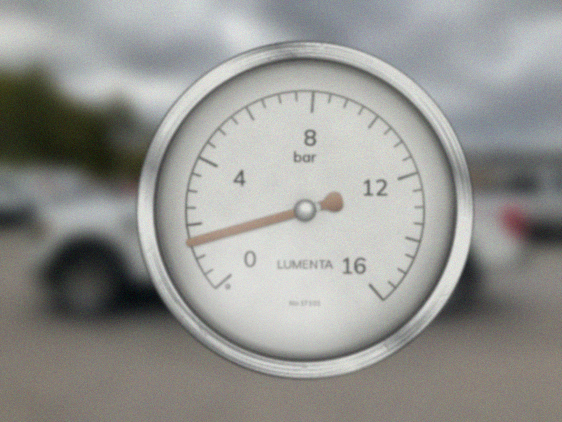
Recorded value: {"value": 1.5, "unit": "bar"}
